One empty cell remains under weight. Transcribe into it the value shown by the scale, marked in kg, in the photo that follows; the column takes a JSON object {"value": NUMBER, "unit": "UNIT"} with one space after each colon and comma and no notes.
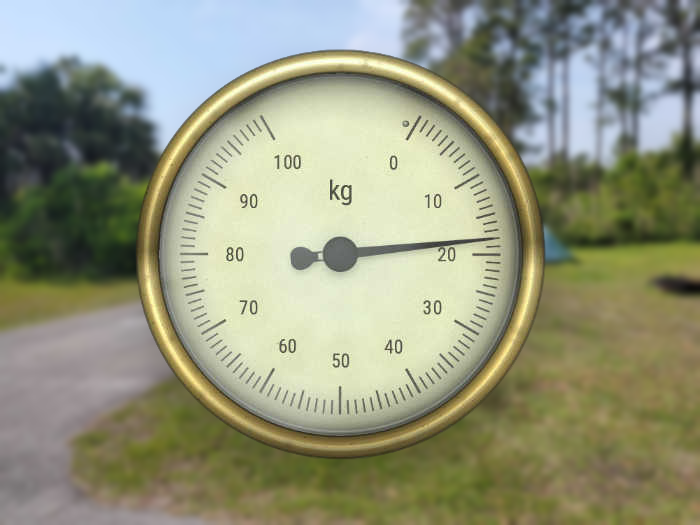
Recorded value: {"value": 18, "unit": "kg"}
